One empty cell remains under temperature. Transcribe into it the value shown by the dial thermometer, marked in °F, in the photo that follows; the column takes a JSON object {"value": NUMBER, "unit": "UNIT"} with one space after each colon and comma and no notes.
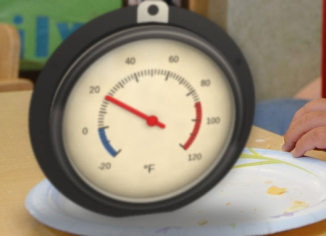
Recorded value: {"value": 20, "unit": "°F"}
